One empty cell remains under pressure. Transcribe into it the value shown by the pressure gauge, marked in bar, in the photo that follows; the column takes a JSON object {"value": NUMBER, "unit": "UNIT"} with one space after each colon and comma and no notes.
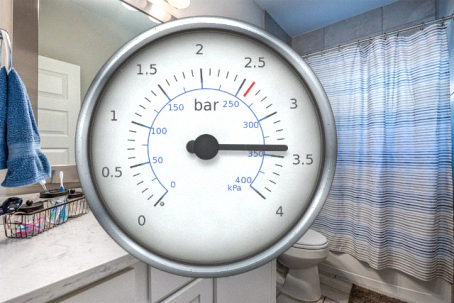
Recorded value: {"value": 3.4, "unit": "bar"}
